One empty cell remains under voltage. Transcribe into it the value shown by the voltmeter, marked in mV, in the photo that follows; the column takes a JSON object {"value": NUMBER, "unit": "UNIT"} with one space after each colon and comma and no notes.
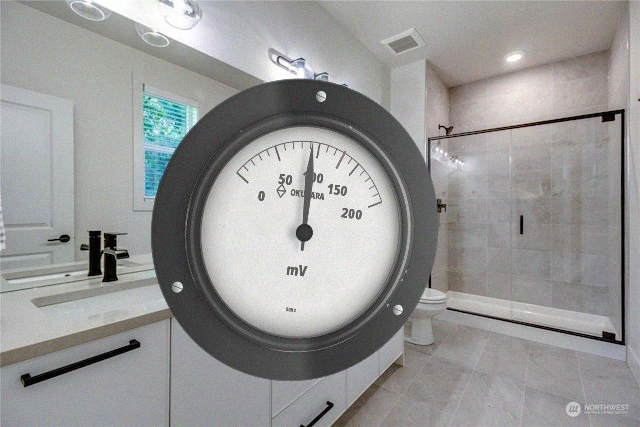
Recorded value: {"value": 90, "unit": "mV"}
